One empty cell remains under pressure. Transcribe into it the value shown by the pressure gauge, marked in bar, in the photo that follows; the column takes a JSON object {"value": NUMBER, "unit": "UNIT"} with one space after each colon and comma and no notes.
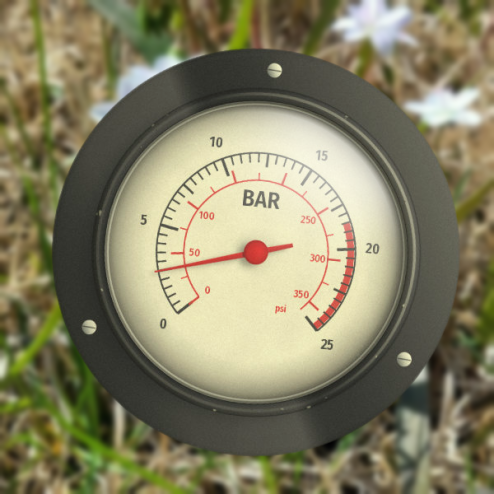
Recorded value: {"value": 2.5, "unit": "bar"}
